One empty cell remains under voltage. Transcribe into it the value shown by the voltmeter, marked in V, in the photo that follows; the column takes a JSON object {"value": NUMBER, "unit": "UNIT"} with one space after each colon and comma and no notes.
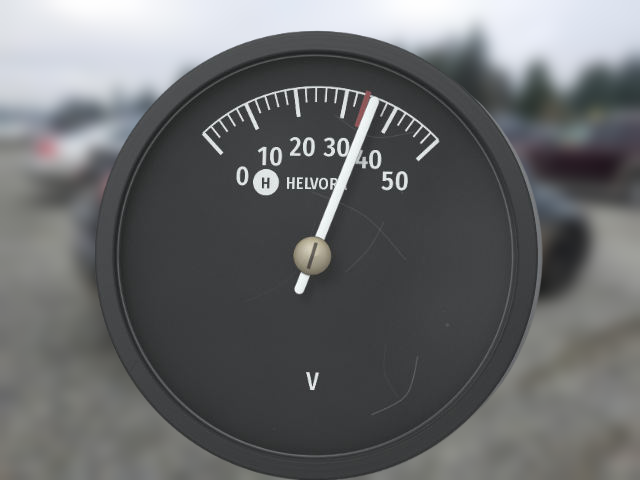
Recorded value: {"value": 36, "unit": "V"}
